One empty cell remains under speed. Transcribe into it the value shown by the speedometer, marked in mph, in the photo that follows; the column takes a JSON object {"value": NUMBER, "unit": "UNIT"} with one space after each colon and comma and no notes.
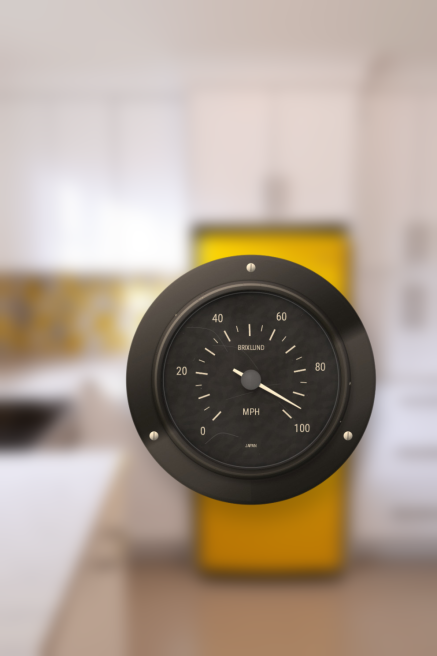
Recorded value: {"value": 95, "unit": "mph"}
